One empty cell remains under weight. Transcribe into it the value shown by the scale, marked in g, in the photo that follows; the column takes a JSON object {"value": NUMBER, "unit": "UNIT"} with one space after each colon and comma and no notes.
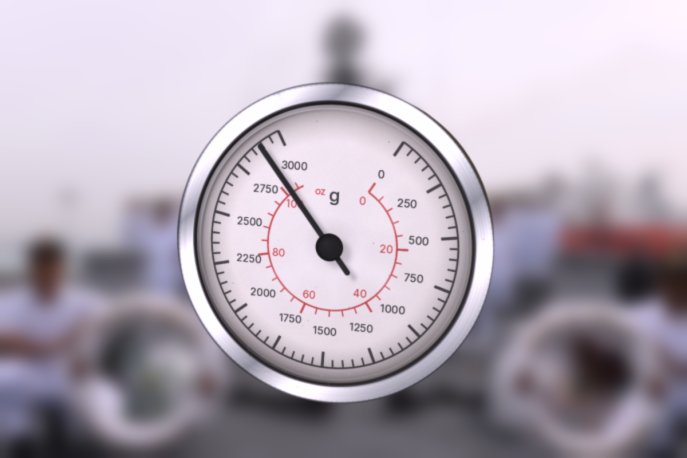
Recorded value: {"value": 2900, "unit": "g"}
